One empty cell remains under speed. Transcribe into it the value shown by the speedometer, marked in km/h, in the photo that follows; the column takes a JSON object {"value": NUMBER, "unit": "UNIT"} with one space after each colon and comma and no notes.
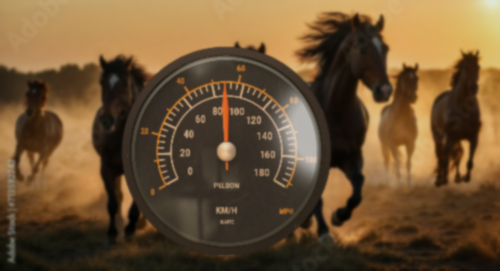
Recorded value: {"value": 88, "unit": "km/h"}
